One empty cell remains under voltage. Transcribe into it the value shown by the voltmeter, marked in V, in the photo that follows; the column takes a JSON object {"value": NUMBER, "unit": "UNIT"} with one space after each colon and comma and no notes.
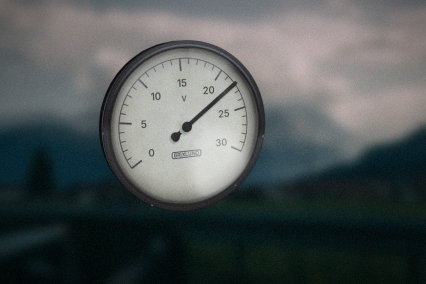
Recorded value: {"value": 22, "unit": "V"}
